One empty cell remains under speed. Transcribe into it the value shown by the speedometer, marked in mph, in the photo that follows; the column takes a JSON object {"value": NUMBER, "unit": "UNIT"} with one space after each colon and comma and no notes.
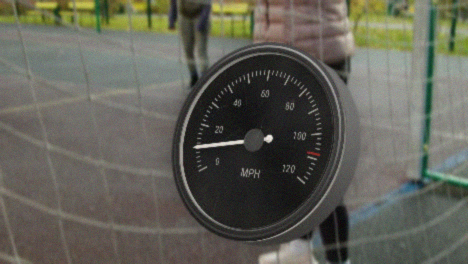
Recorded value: {"value": 10, "unit": "mph"}
